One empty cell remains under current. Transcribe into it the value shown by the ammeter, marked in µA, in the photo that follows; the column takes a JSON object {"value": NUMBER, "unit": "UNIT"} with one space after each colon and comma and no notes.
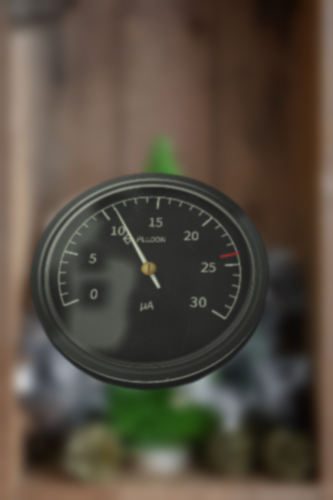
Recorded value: {"value": 11, "unit": "µA"}
